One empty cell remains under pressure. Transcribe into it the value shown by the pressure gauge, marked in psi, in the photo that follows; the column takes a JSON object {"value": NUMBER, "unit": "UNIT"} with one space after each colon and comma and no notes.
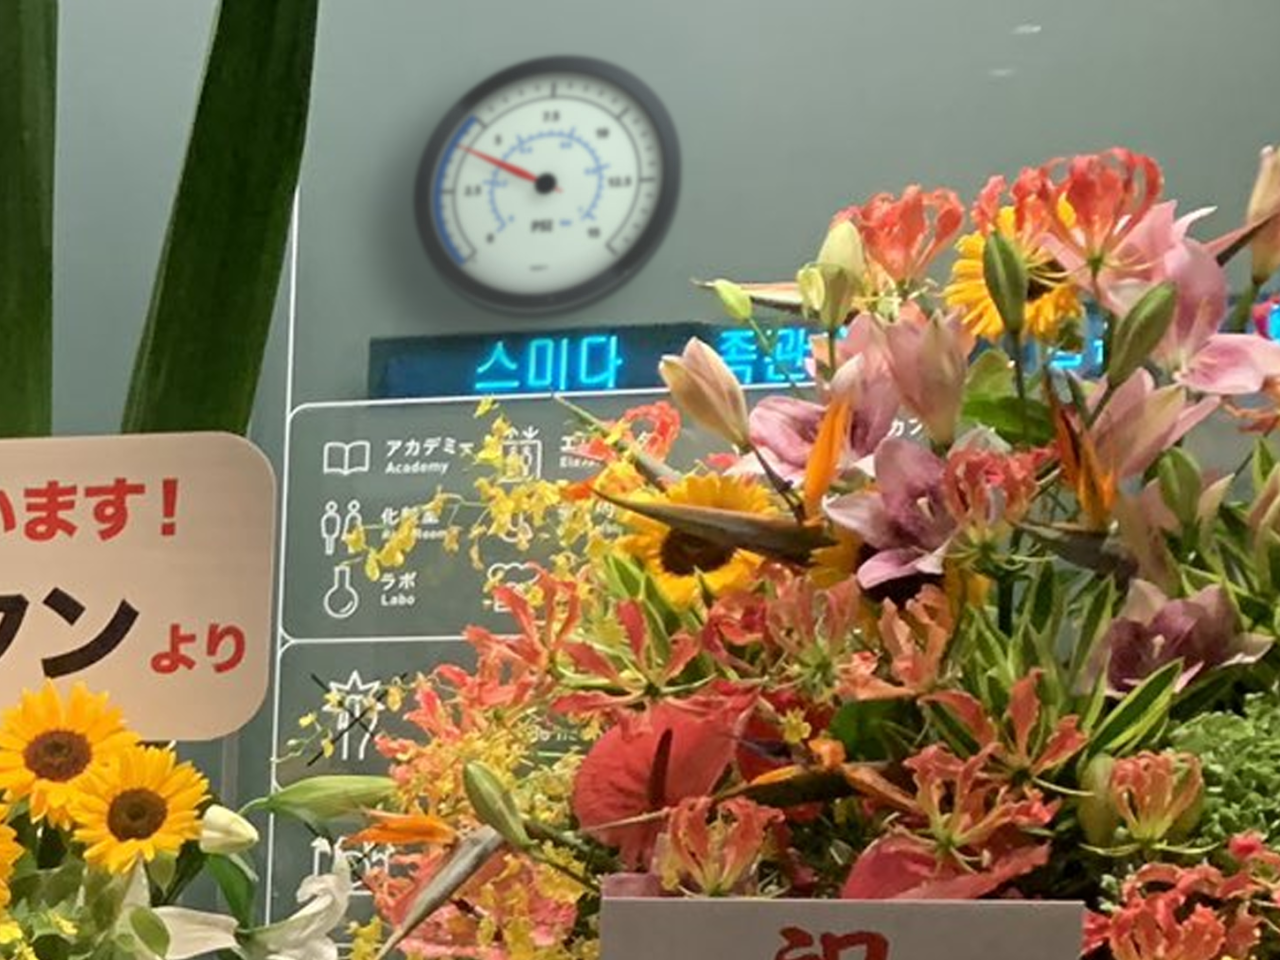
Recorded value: {"value": 4, "unit": "psi"}
